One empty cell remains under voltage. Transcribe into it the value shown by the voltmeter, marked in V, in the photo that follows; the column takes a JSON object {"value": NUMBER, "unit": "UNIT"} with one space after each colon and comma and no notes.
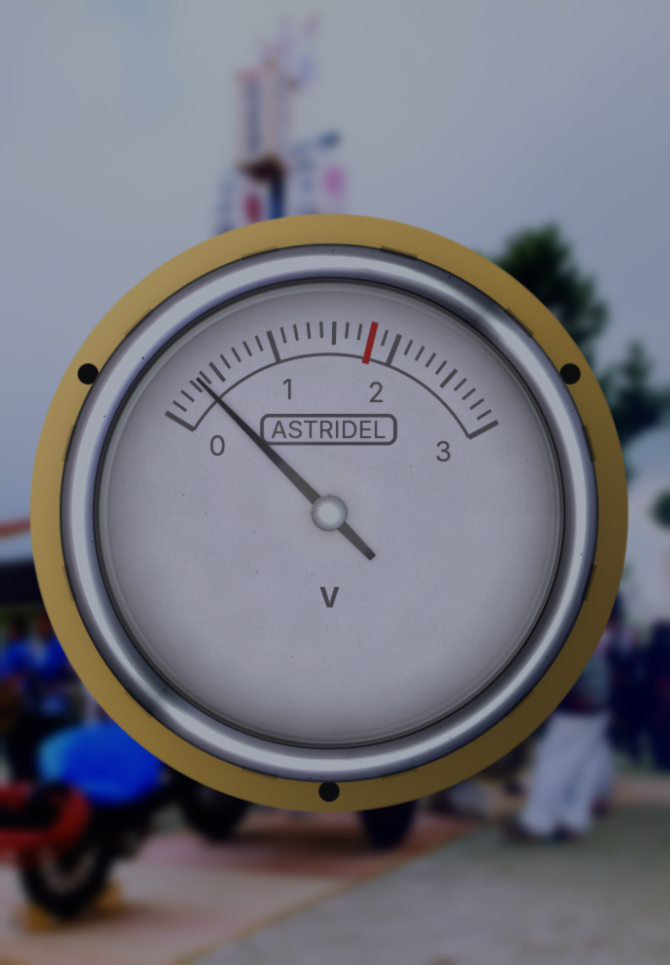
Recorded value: {"value": 0.35, "unit": "V"}
